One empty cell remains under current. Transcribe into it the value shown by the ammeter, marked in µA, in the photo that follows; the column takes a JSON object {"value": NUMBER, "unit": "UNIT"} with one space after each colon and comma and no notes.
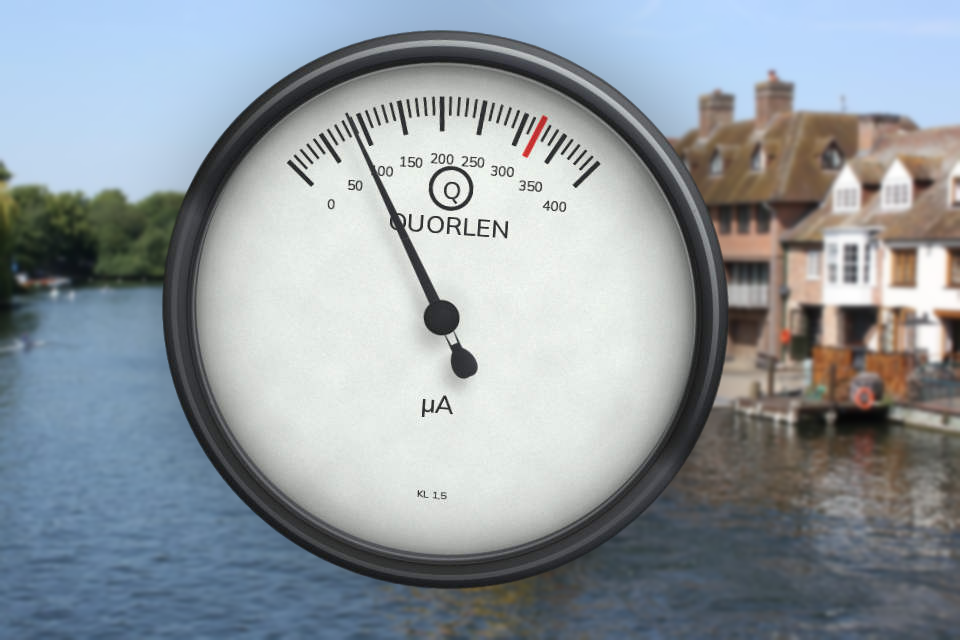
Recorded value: {"value": 90, "unit": "µA"}
